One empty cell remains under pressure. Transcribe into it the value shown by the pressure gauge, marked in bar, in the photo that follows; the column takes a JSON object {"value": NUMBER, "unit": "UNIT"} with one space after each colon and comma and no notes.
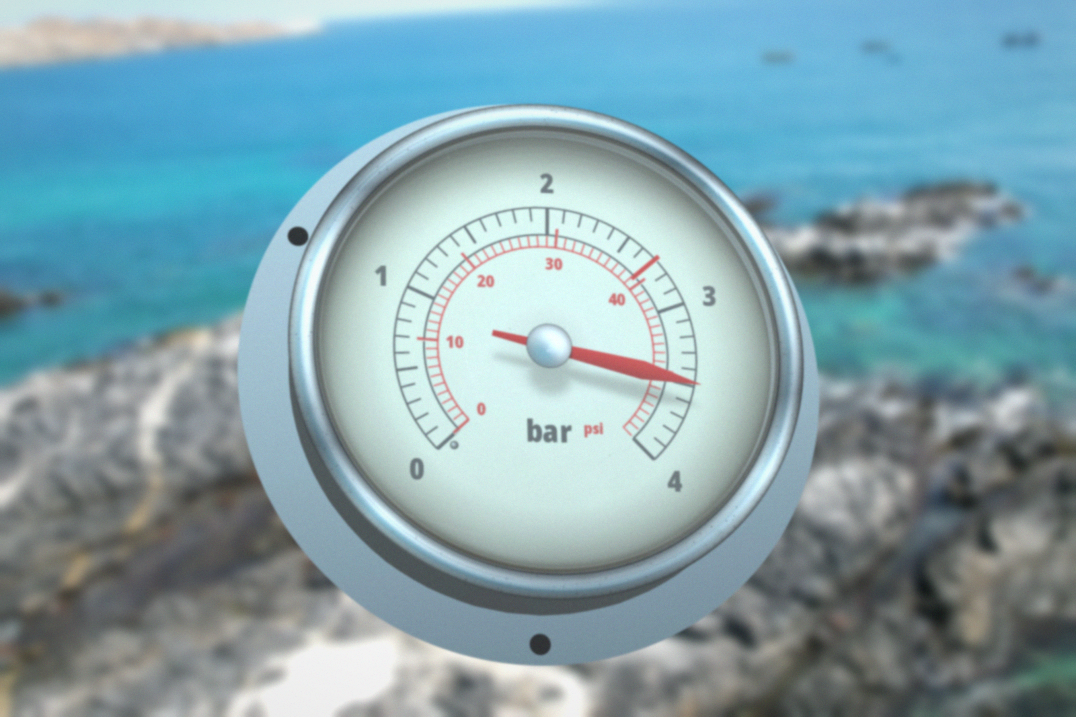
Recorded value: {"value": 3.5, "unit": "bar"}
